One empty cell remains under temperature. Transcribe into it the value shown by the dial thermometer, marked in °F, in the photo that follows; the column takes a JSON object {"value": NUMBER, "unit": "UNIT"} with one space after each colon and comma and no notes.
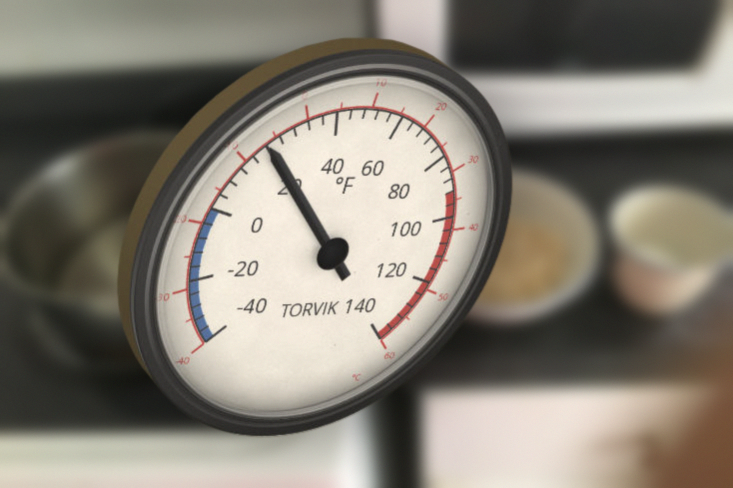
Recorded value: {"value": 20, "unit": "°F"}
